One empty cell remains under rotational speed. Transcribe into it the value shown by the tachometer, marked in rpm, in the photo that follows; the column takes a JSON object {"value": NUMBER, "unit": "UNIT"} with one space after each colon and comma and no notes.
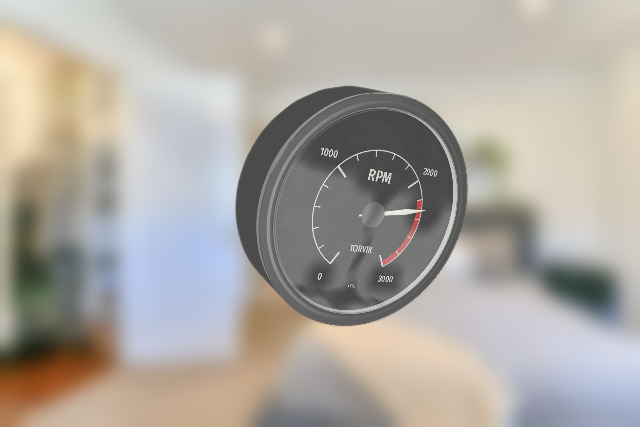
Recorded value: {"value": 2300, "unit": "rpm"}
